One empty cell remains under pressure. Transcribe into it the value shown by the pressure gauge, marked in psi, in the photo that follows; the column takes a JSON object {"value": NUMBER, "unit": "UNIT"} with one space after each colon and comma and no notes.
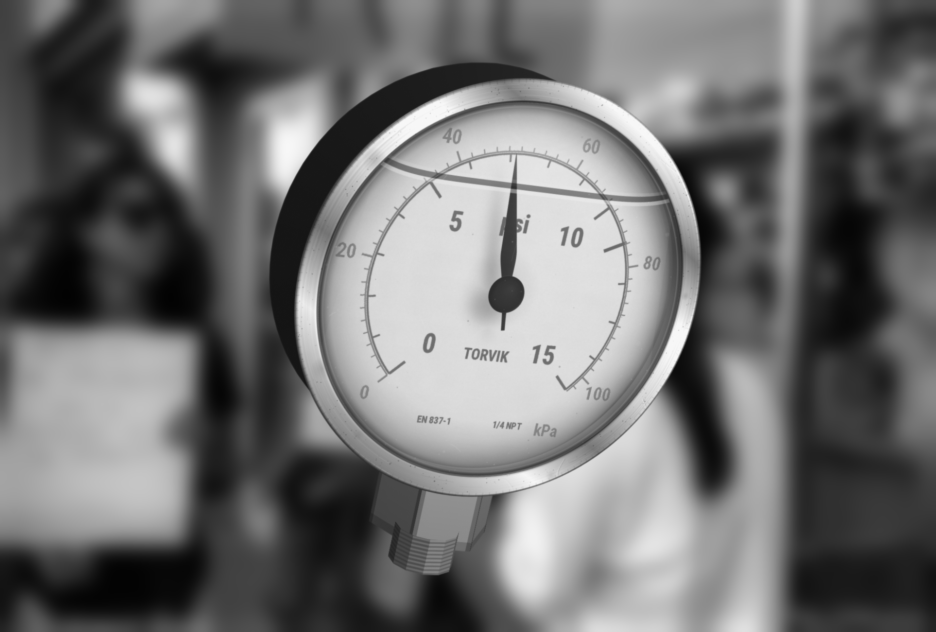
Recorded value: {"value": 7, "unit": "psi"}
